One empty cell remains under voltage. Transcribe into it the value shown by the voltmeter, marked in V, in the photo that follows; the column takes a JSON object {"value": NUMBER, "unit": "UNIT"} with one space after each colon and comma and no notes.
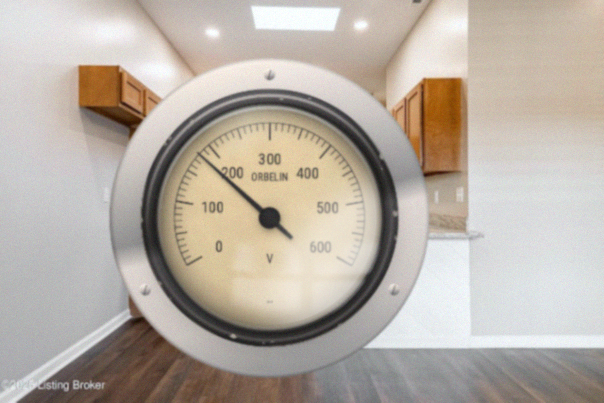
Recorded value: {"value": 180, "unit": "V"}
